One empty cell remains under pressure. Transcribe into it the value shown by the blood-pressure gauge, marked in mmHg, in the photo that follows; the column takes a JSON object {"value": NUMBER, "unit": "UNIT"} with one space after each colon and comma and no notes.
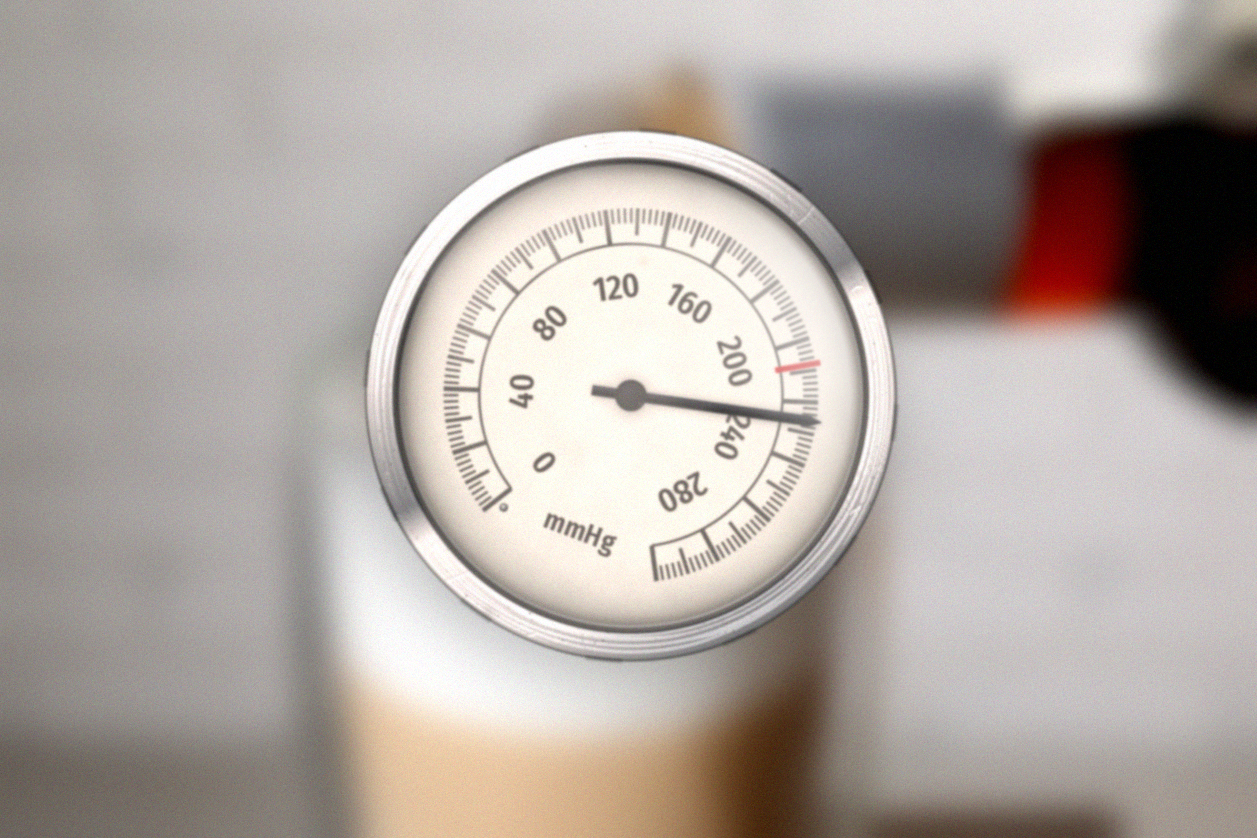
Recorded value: {"value": 226, "unit": "mmHg"}
